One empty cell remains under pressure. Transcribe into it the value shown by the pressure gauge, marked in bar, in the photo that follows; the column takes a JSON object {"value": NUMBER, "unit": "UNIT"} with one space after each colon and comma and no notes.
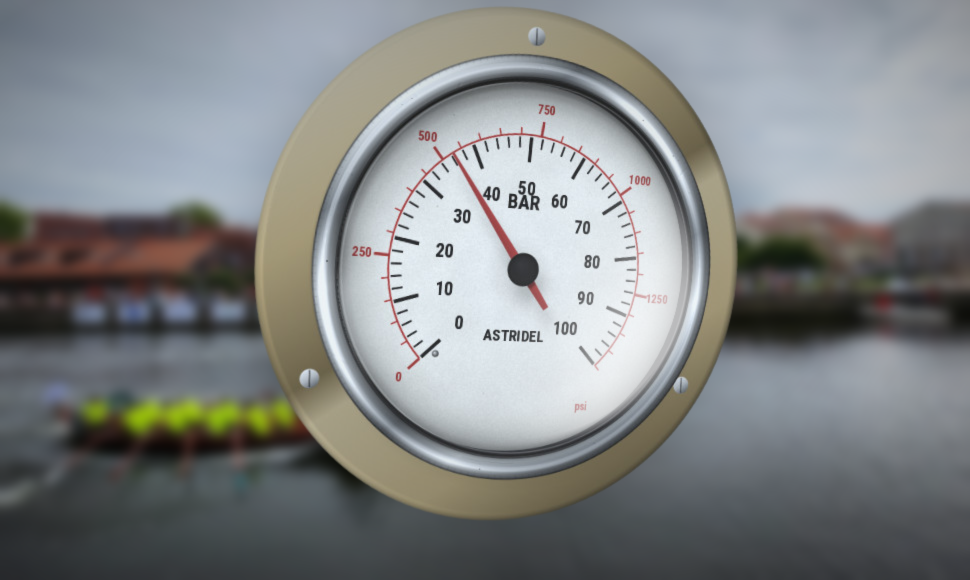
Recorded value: {"value": 36, "unit": "bar"}
